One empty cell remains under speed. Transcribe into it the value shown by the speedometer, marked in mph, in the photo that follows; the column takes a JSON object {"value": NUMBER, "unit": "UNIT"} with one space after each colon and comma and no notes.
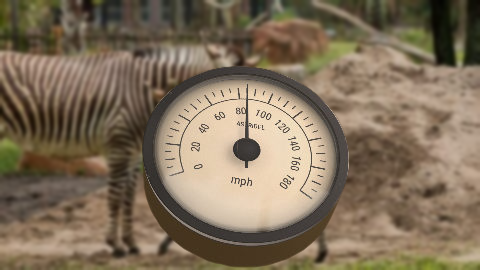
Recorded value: {"value": 85, "unit": "mph"}
